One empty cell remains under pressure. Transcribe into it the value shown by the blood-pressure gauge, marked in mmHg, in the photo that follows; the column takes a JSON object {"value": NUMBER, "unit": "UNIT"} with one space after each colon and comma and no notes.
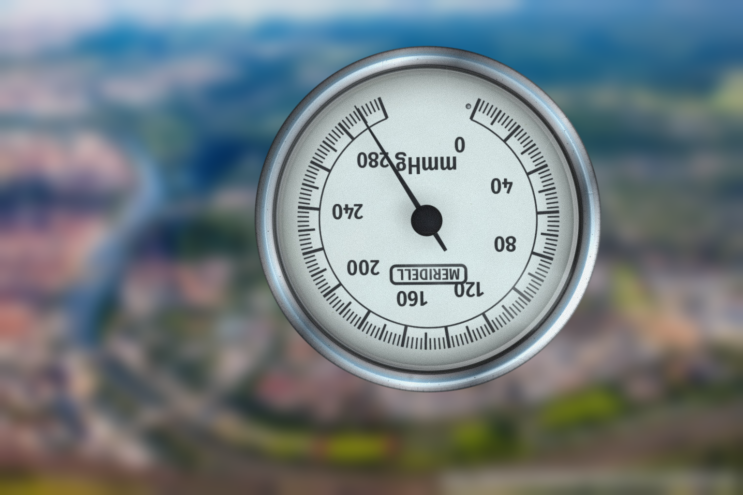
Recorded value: {"value": 290, "unit": "mmHg"}
